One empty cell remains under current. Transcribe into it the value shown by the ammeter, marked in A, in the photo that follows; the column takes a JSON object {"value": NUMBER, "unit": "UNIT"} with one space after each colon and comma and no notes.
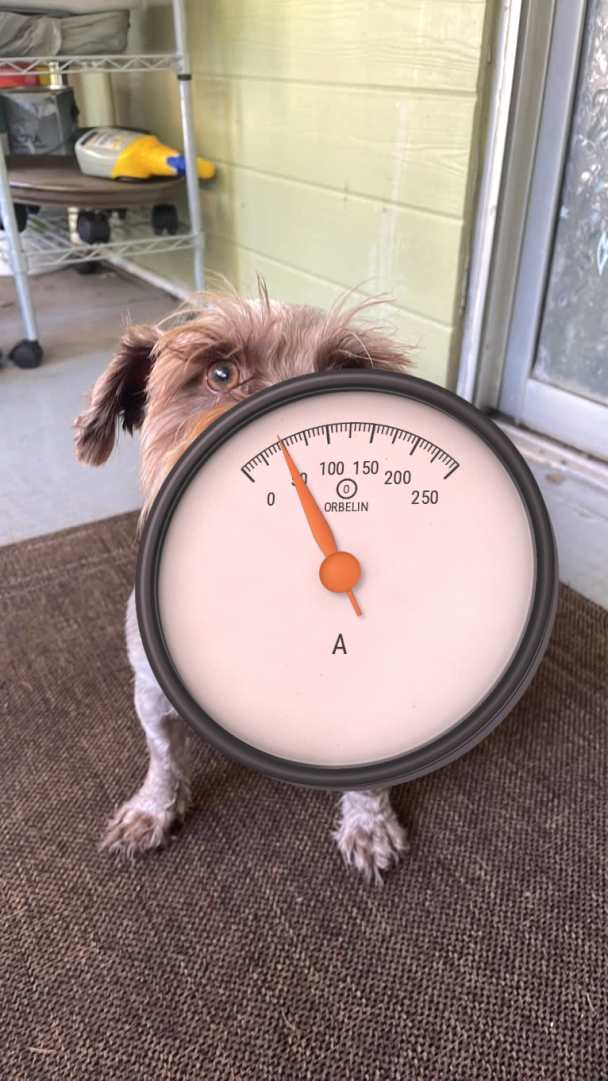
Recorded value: {"value": 50, "unit": "A"}
